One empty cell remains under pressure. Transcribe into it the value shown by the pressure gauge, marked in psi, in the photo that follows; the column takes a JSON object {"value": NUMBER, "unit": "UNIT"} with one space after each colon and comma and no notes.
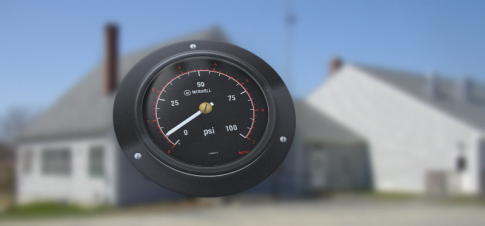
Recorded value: {"value": 5, "unit": "psi"}
